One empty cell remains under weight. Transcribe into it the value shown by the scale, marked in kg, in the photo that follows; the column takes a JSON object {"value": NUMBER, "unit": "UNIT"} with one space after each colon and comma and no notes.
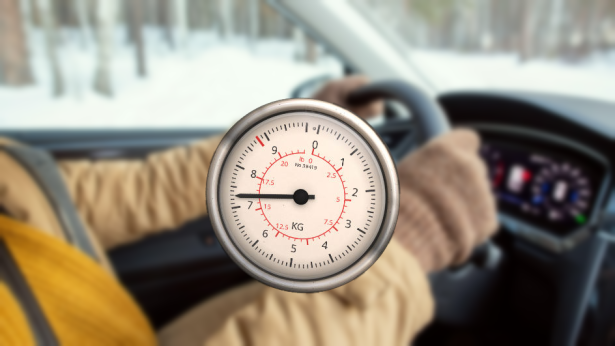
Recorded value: {"value": 7.3, "unit": "kg"}
